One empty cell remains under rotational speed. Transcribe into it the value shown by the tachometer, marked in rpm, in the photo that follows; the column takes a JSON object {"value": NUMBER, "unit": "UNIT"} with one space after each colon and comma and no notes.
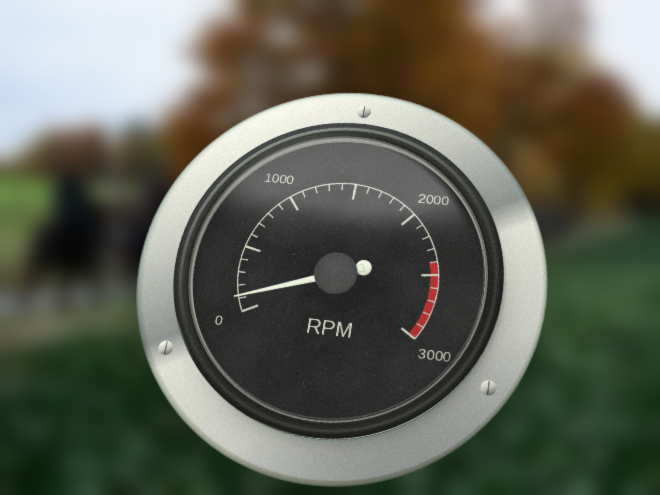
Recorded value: {"value": 100, "unit": "rpm"}
